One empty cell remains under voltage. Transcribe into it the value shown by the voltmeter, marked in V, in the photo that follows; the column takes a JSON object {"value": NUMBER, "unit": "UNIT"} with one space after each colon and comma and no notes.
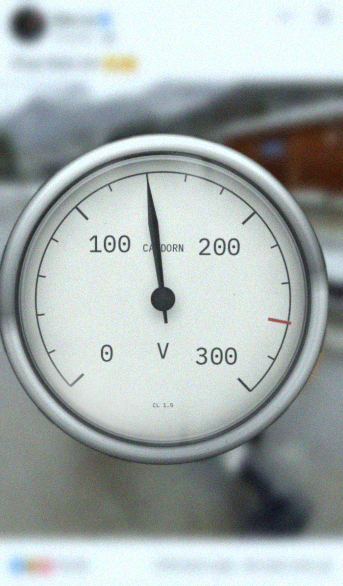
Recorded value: {"value": 140, "unit": "V"}
